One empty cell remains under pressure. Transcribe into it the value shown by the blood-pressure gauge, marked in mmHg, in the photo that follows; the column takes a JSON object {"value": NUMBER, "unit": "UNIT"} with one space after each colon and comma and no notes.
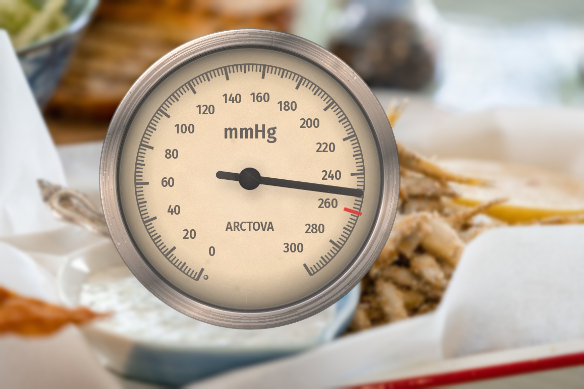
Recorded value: {"value": 250, "unit": "mmHg"}
